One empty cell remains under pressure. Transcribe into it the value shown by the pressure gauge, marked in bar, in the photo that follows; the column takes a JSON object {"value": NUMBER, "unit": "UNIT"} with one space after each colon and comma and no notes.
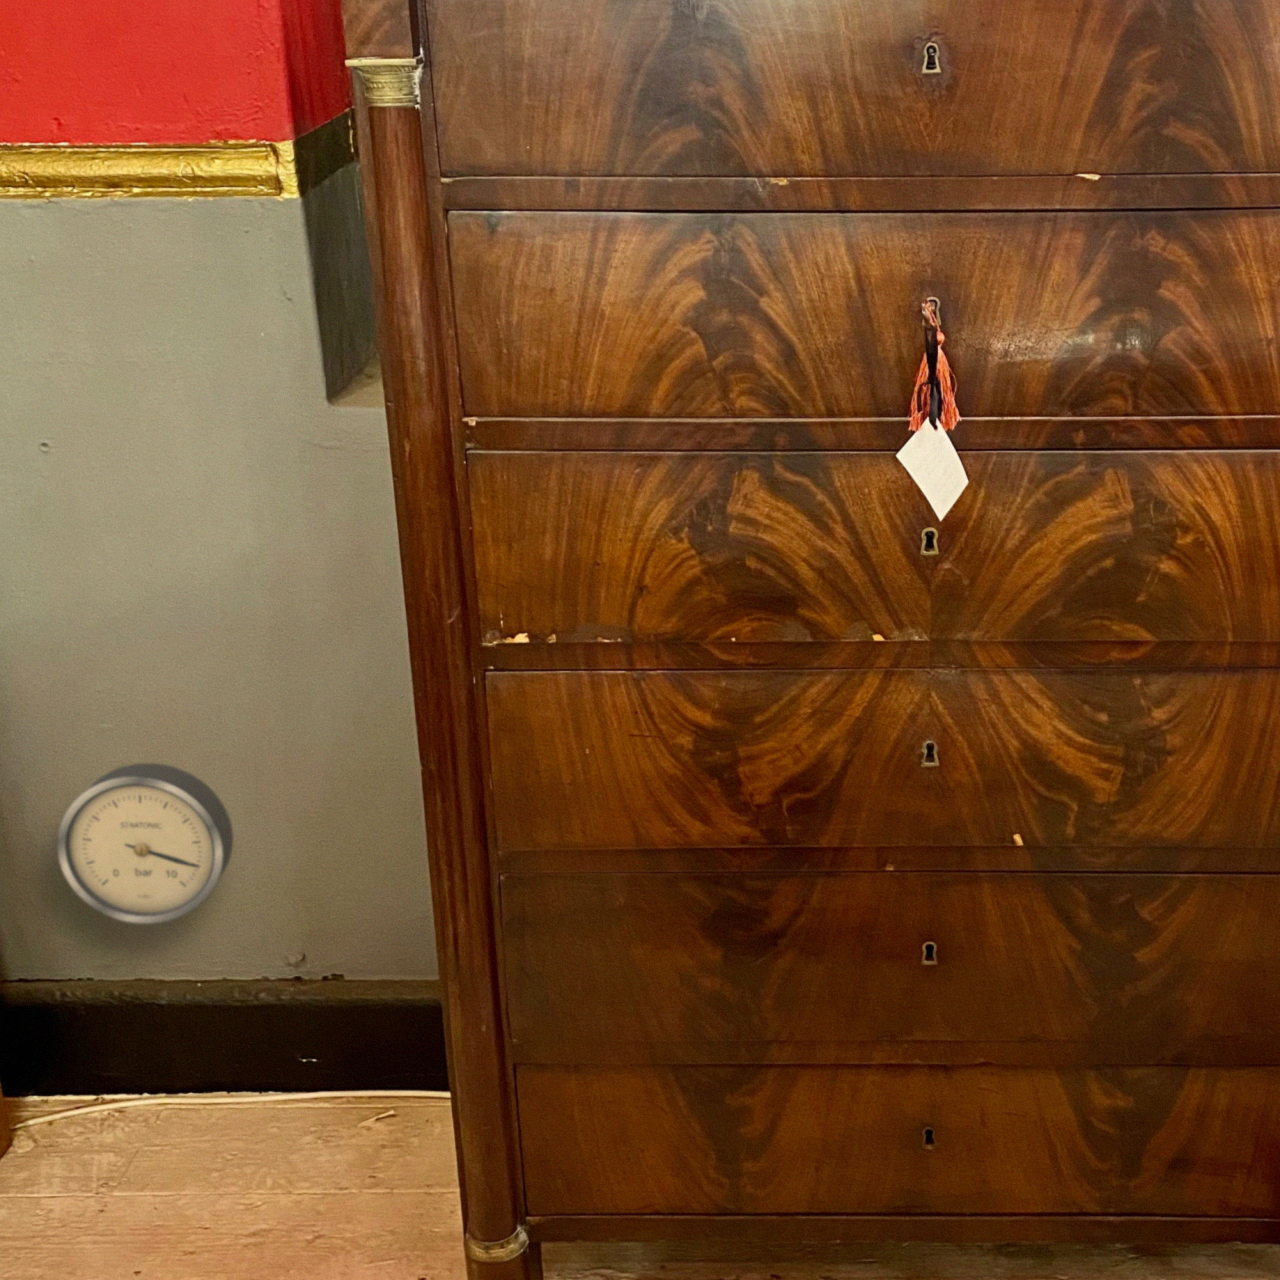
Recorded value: {"value": 9, "unit": "bar"}
